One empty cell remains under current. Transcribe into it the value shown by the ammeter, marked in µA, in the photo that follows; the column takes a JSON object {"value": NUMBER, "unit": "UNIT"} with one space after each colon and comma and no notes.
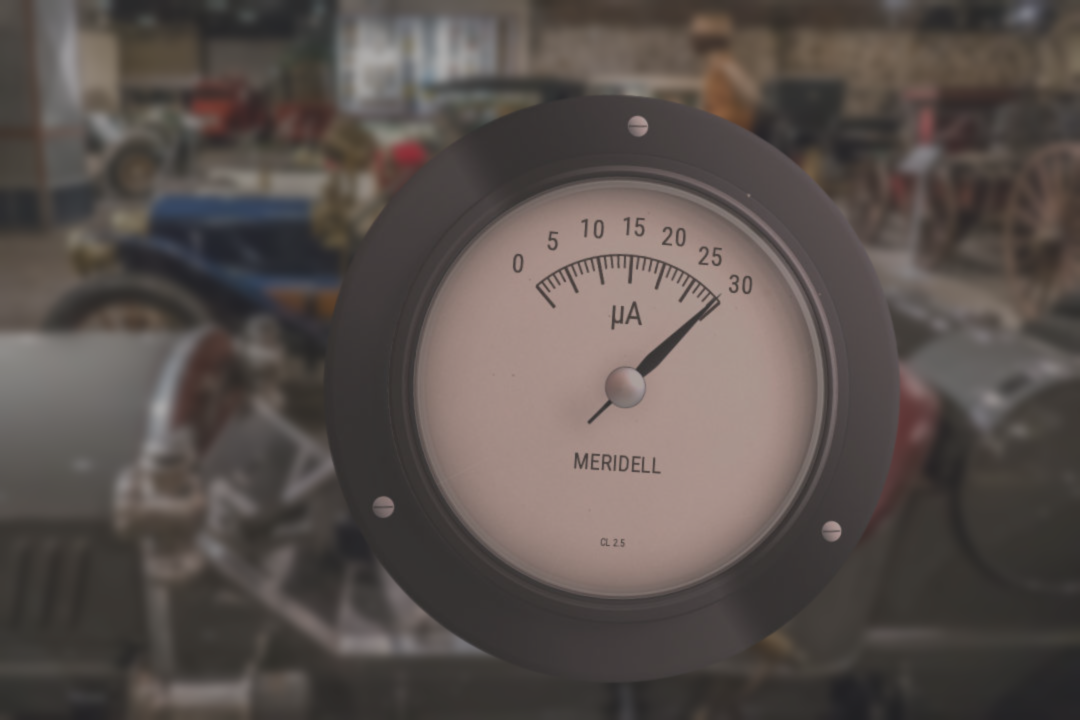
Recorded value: {"value": 29, "unit": "µA"}
